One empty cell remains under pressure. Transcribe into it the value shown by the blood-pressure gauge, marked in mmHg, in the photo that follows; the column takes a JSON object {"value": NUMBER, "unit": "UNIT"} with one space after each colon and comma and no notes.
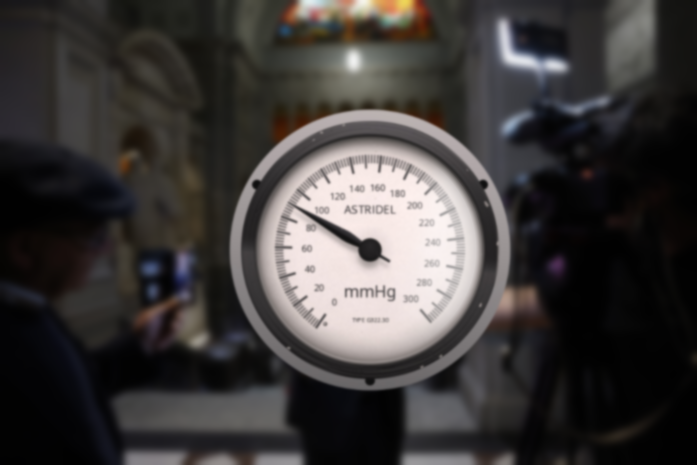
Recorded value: {"value": 90, "unit": "mmHg"}
